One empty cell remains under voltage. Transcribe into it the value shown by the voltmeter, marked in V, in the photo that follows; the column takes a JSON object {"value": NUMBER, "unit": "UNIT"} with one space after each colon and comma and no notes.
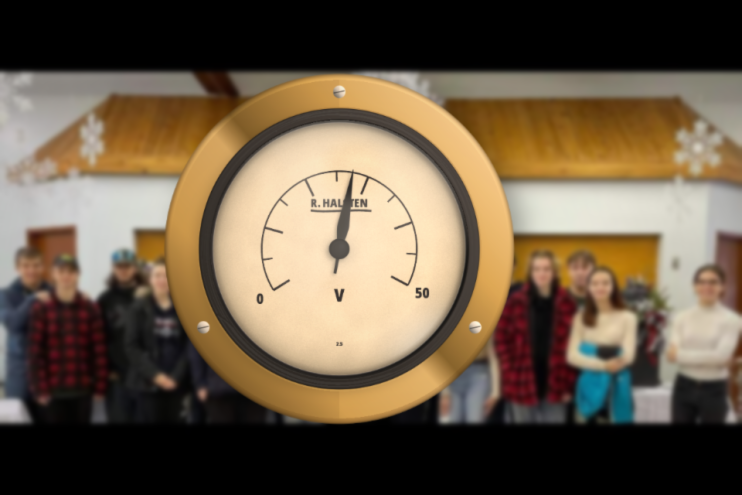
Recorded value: {"value": 27.5, "unit": "V"}
